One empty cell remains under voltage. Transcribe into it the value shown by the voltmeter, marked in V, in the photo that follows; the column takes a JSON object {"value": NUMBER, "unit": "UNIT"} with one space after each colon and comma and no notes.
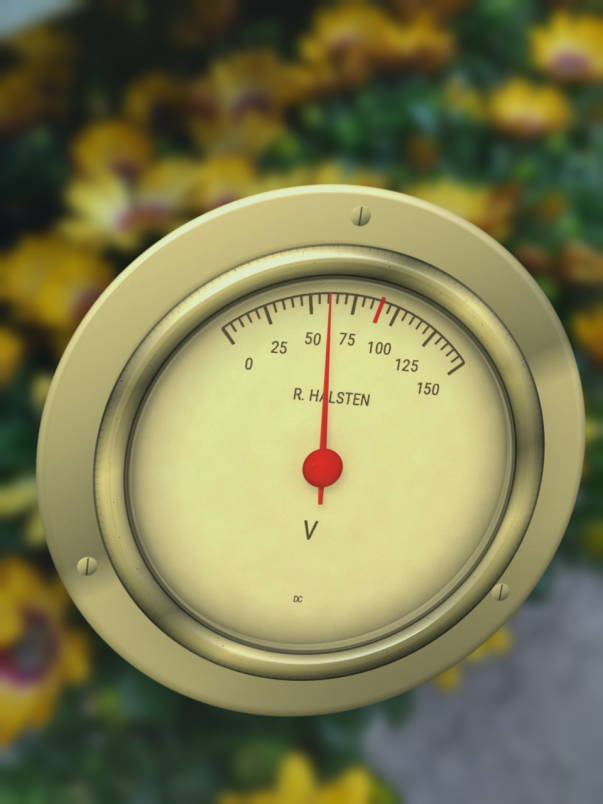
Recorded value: {"value": 60, "unit": "V"}
